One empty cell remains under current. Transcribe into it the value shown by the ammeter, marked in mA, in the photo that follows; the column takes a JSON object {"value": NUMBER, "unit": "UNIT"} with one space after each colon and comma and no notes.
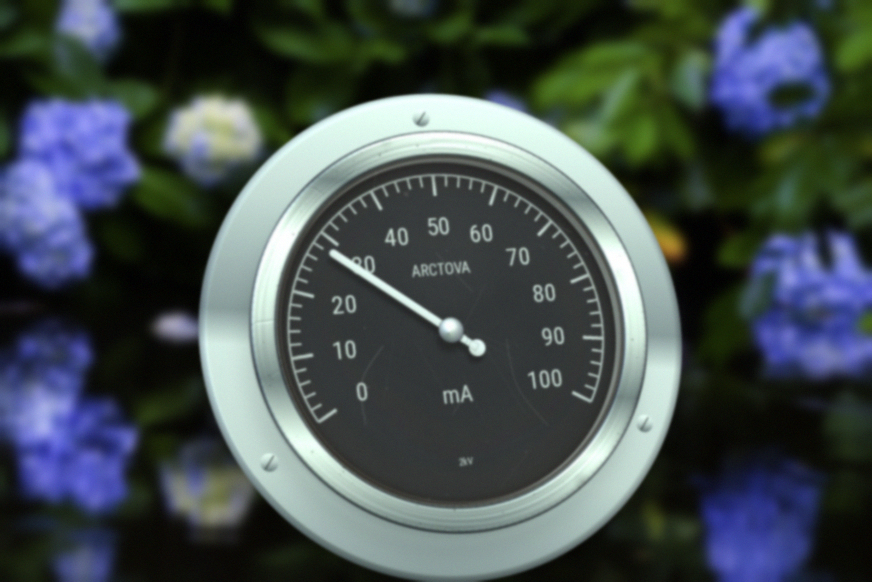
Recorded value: {"value": 28, "unit": "mA"}
